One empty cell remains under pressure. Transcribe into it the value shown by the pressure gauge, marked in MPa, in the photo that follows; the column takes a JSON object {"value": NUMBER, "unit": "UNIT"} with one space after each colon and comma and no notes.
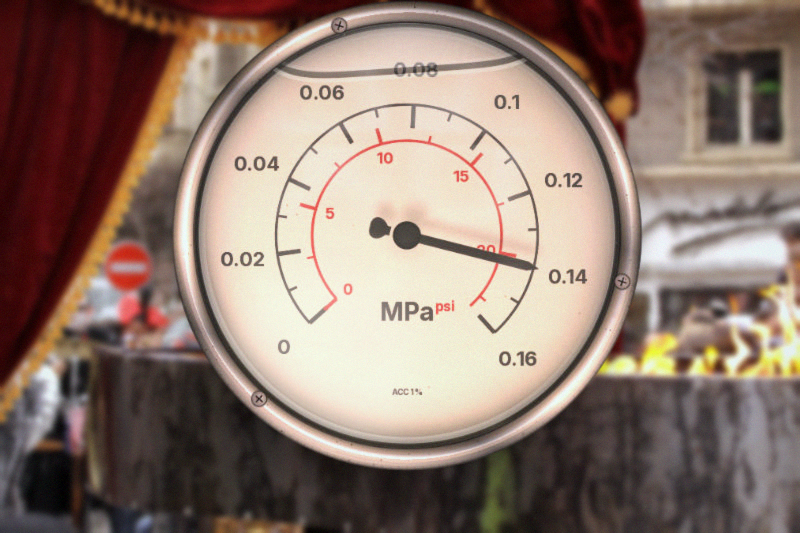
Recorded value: {"value": 0.14, "unit": "MPa"}
